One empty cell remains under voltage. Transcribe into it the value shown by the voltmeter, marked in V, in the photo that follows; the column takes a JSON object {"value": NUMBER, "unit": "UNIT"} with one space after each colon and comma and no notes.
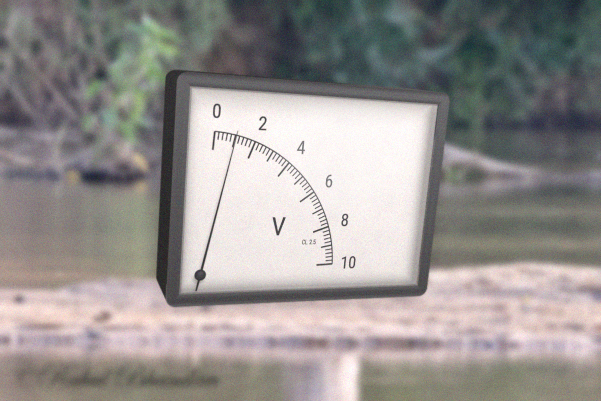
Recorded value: {"value": 1, "unit": "V"}
